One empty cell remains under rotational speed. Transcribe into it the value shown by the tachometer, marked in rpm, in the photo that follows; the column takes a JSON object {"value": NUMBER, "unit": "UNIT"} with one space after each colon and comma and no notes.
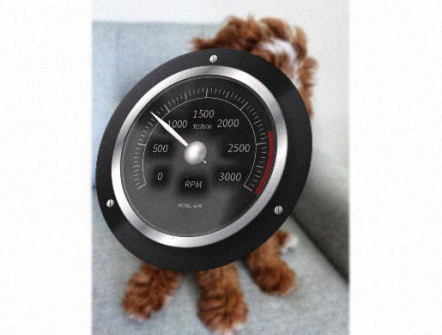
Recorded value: {"value": 850, "unit": "rpm"}
